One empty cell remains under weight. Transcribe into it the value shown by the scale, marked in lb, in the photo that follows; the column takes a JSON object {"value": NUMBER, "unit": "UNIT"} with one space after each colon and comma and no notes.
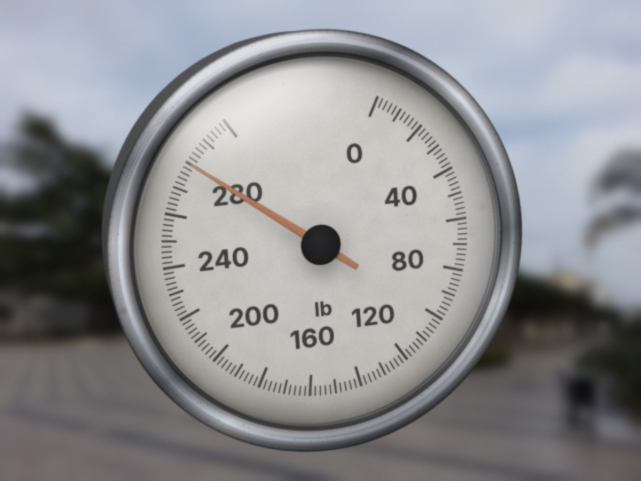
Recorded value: {"value": 280, "unit": "lb"}
